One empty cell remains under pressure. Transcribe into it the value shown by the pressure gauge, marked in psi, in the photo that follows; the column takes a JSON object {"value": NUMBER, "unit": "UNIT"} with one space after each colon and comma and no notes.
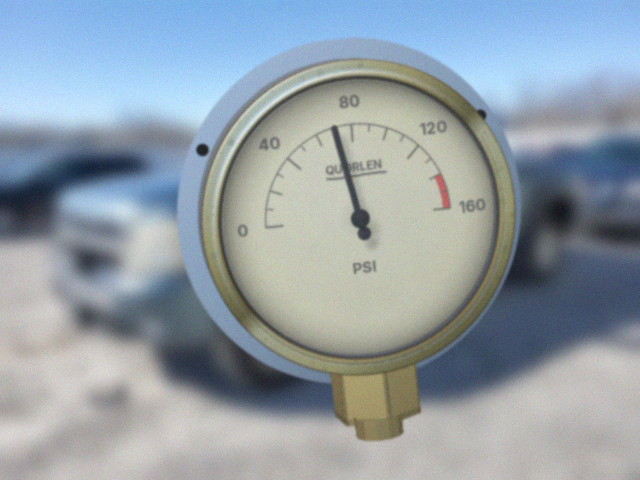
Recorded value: {"value": 70, "unit": "psi"}
